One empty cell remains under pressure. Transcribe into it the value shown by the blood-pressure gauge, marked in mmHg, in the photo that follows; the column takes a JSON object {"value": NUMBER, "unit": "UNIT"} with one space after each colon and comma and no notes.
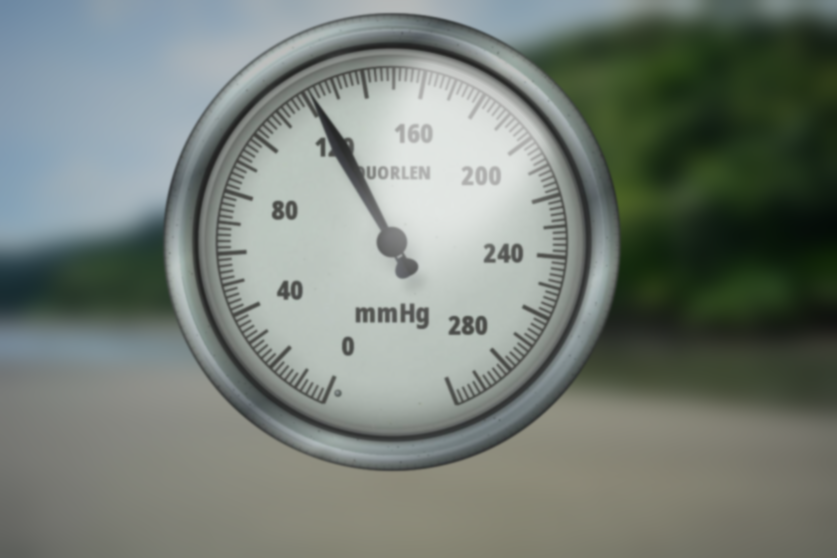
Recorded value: {"value": 122, "unit": "mmHg"}
